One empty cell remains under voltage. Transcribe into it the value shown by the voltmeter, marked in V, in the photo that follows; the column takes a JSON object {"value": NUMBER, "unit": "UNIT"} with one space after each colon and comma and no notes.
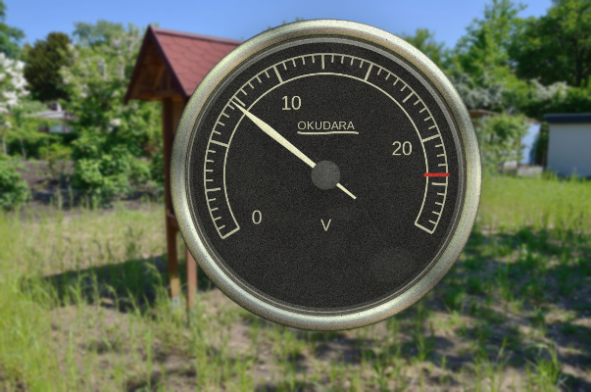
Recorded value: {"value": 7.25, "unit": "V"}
